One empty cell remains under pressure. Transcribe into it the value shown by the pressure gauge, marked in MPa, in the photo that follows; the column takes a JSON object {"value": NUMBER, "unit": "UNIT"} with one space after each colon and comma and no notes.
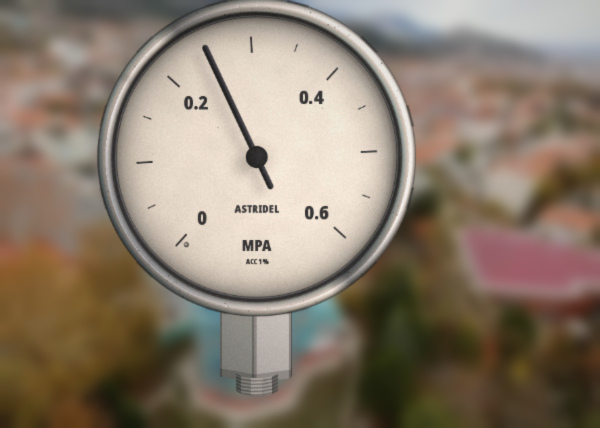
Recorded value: {"value": 0.25, "unit": "MPa"}
